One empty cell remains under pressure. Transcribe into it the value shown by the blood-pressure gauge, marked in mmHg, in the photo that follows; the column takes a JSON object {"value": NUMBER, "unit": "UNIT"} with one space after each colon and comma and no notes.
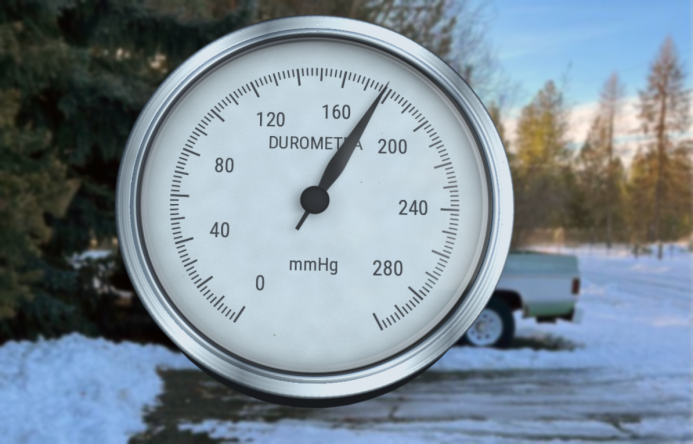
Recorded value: {"value": 178, "unit": "mmHg"}
